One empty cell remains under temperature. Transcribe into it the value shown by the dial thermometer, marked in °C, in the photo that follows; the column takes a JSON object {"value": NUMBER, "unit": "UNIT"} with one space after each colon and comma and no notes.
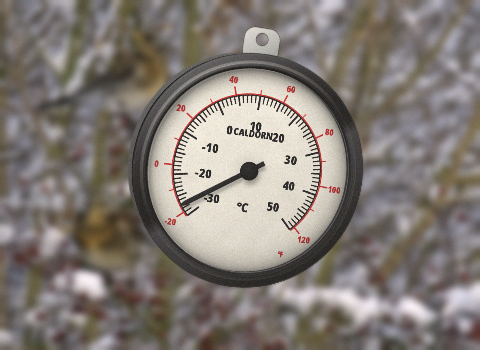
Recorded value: {"value": -27, "unit": "°C"}
